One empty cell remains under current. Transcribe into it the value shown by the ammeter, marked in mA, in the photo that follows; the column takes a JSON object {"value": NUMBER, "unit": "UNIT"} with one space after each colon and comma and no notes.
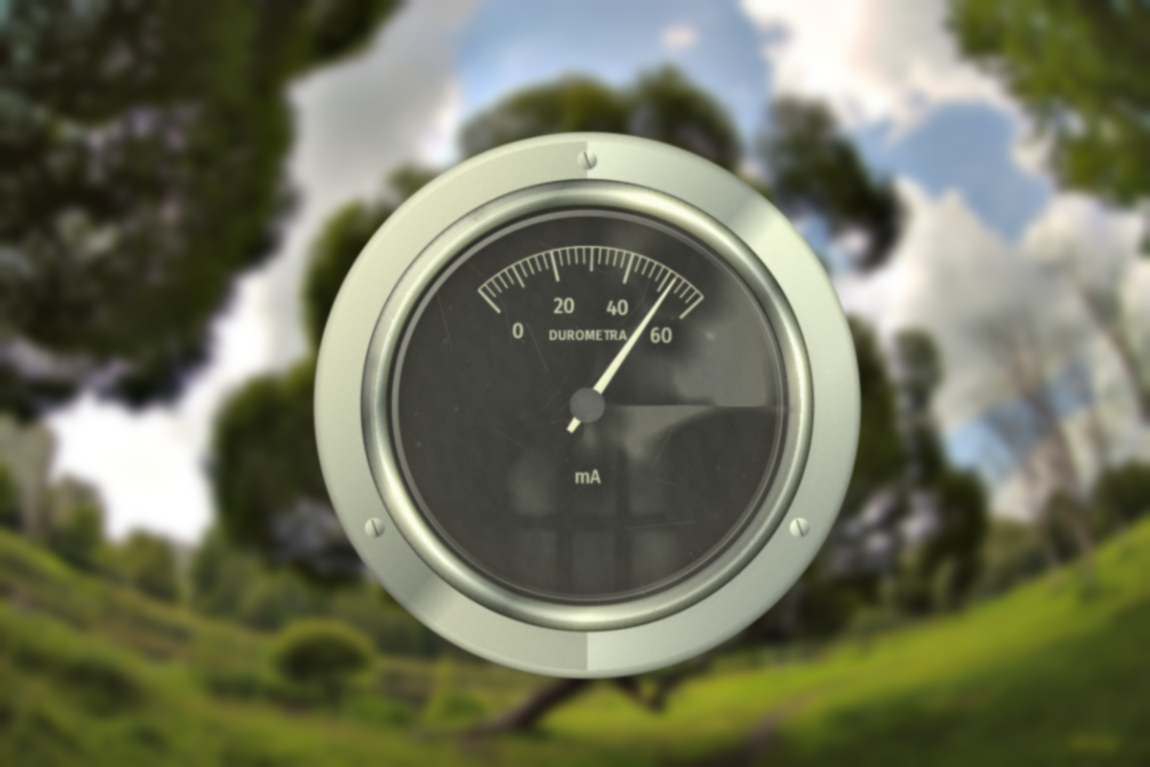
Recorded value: {"value": 52, "unit": "mA"}
